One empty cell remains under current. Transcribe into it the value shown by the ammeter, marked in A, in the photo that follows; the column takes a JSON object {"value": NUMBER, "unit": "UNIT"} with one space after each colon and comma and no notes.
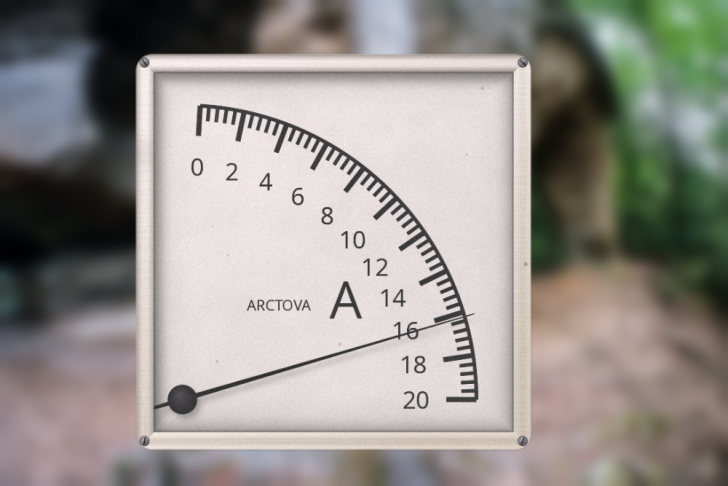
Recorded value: {"value": 16.2, "unit": "A"}
